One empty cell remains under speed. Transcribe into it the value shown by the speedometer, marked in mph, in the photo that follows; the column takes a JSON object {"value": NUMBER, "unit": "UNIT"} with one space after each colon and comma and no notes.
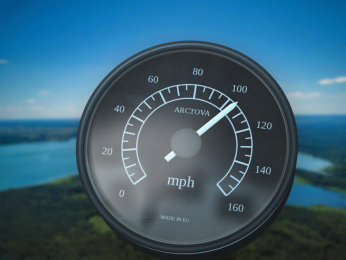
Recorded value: {"value": 105, "unit": "mph"}
